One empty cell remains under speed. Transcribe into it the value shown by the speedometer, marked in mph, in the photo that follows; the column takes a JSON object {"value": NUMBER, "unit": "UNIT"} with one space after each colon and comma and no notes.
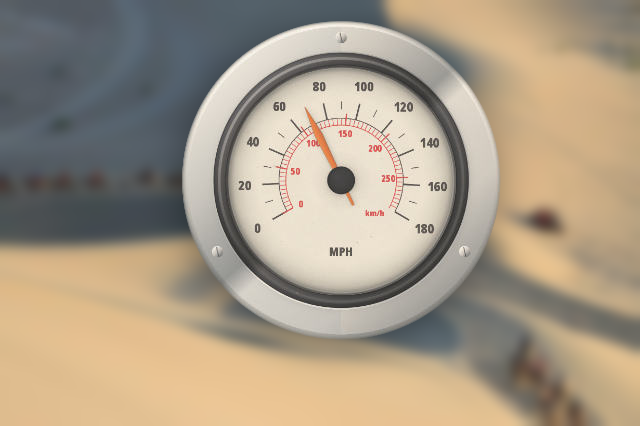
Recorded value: {"value": 70, "unit": "mph"}
